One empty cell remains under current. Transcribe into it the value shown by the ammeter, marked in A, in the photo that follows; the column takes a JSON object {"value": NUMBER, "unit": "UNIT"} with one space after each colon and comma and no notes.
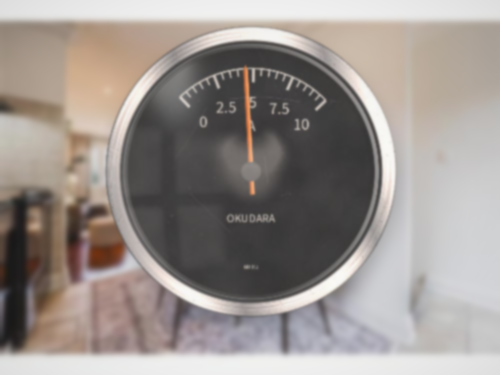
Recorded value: {"value": 4.5, "unit": "A"}
